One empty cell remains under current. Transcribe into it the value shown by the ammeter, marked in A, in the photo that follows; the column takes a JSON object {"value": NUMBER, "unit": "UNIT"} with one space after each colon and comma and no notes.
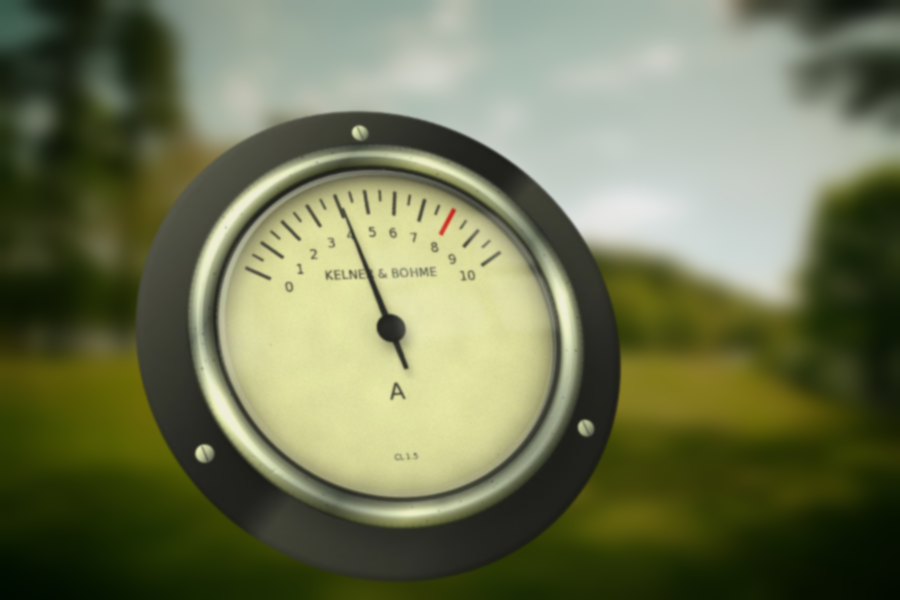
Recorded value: {"value": 4, "unit": "A"}
